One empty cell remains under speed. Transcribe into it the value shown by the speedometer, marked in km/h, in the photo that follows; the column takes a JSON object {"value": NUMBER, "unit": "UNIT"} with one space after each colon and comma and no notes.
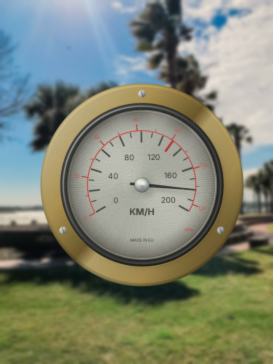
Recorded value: {"value": 180, "unit": "km/h"}
